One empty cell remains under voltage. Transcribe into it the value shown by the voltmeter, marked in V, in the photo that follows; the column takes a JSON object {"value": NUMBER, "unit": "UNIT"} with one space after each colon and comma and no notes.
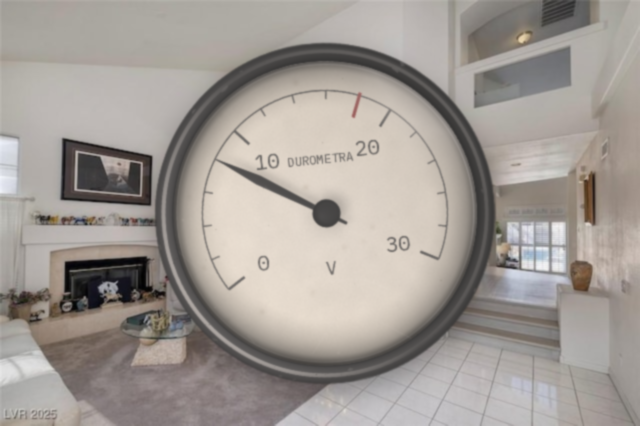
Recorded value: {"value": 8, "unit": "V"}
